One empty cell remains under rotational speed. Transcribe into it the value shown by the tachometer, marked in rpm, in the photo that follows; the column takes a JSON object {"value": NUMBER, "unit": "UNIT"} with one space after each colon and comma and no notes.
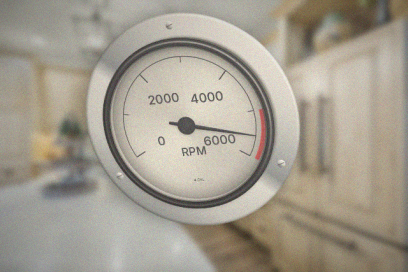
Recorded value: {"value": 5500, "unit": "rpm"}
